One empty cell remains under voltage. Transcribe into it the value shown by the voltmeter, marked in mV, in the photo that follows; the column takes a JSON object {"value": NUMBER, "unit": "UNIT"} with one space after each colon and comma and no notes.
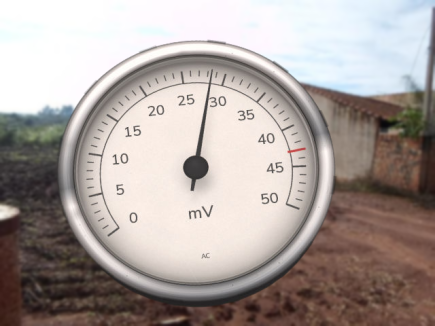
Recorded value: {"value": 28.5, "unit": "mV"}
